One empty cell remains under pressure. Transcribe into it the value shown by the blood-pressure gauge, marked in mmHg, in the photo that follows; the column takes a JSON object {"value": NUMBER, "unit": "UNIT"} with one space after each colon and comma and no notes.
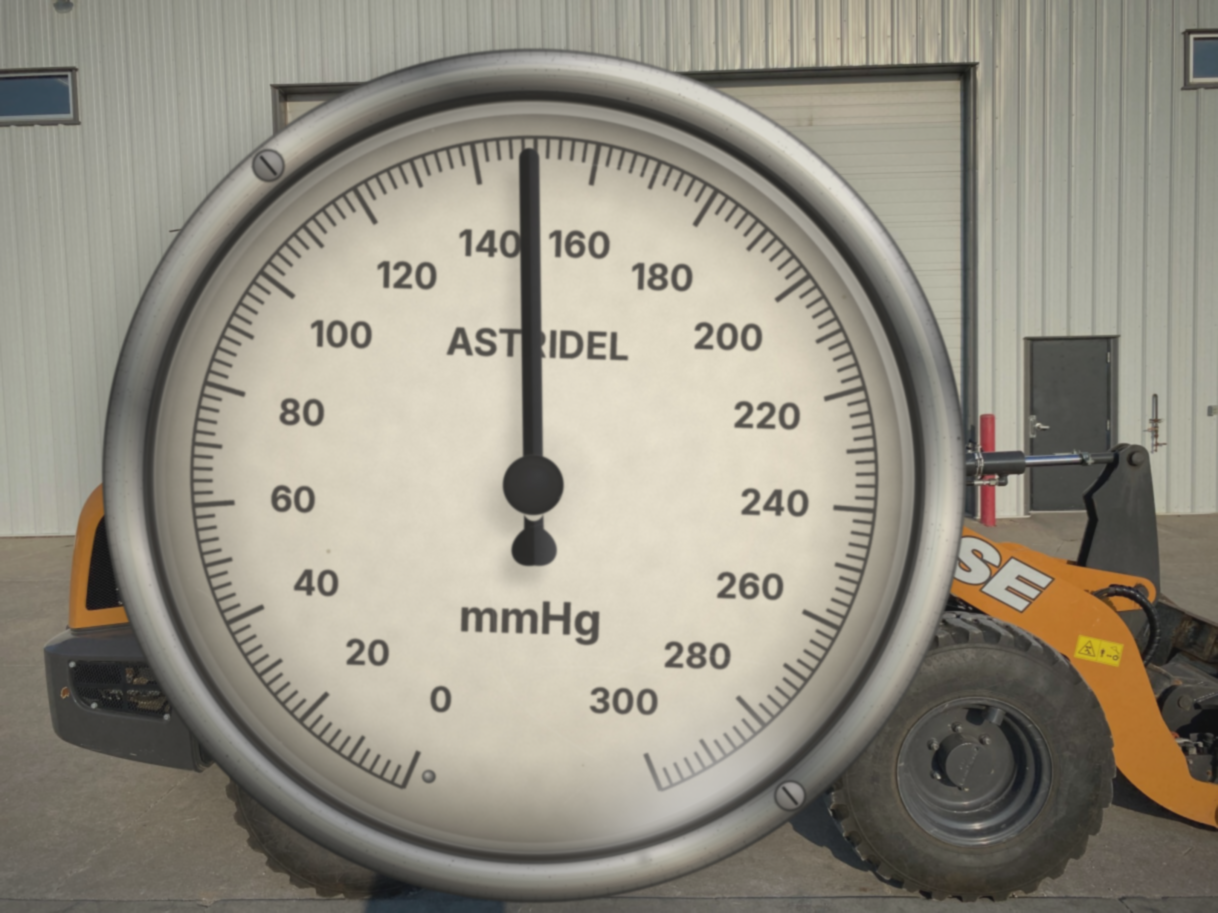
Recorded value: {"value": 149, "unit": "mmHg"}
